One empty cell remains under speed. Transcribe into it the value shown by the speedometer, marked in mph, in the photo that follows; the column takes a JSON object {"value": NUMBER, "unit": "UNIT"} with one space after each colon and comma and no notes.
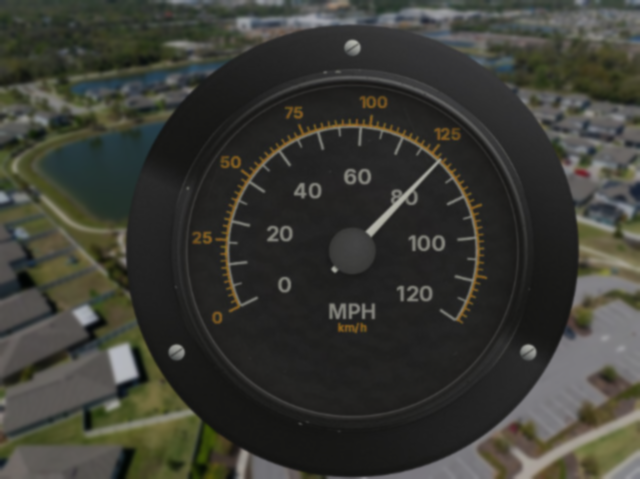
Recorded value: {"value": 80, "unit": "mph"}
